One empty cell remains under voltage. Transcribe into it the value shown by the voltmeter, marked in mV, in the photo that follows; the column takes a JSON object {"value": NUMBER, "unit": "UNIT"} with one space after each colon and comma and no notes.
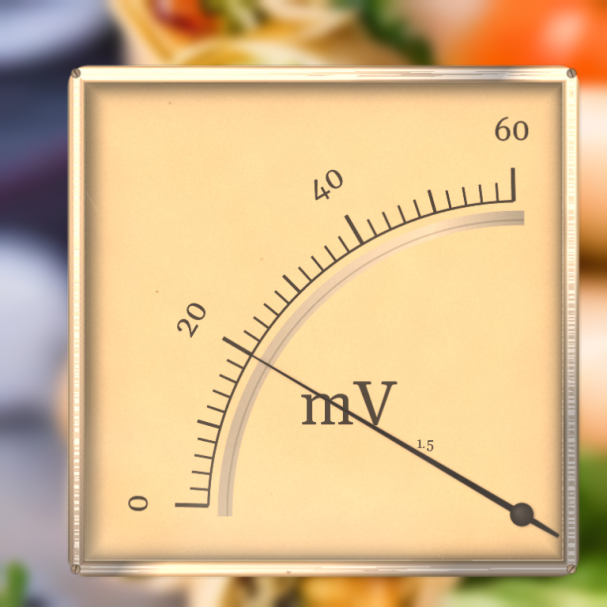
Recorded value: {"value": 20, "unit": "mV"}
